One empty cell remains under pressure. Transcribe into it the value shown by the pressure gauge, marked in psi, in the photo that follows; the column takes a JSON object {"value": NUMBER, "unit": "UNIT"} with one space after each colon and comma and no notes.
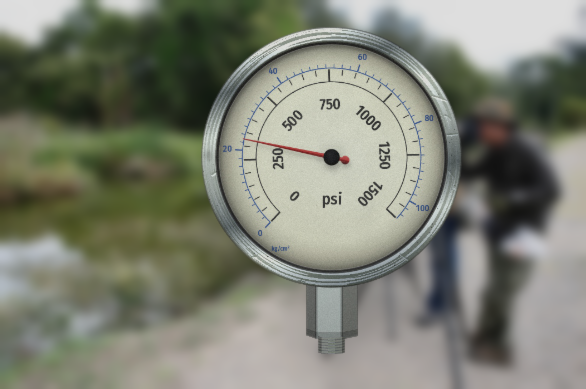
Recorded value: {"value": 325, "unit": "psi"}
